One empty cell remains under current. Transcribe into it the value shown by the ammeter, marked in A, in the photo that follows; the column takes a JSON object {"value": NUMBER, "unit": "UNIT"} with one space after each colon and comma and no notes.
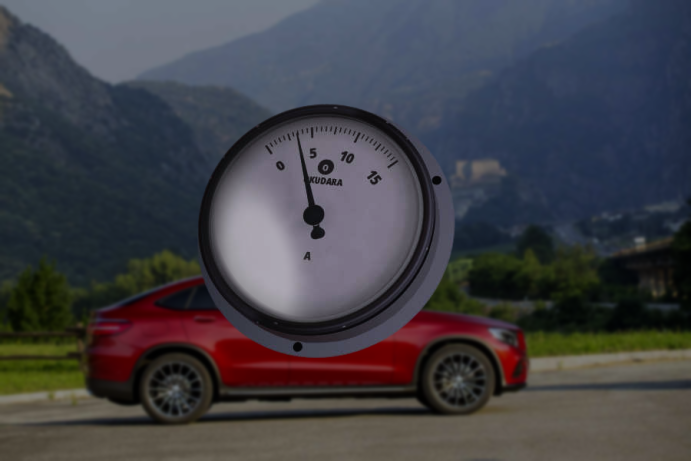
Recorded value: {"value": 3.5, "unit": "A"}
